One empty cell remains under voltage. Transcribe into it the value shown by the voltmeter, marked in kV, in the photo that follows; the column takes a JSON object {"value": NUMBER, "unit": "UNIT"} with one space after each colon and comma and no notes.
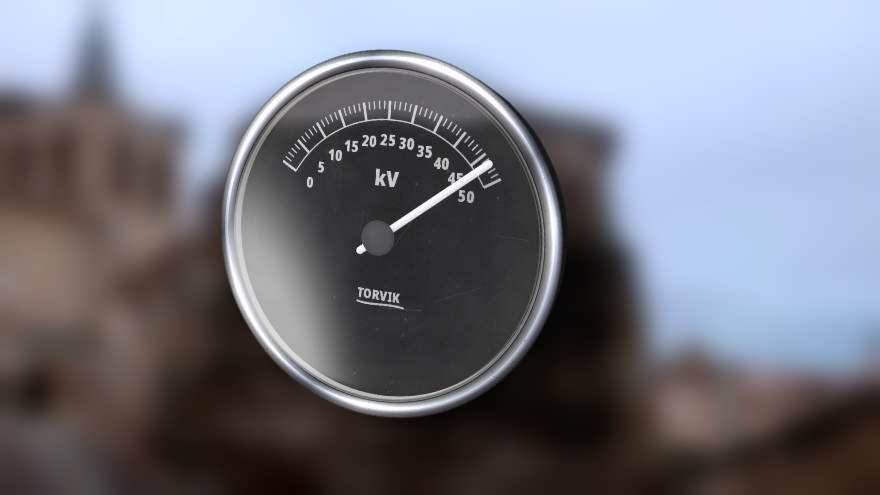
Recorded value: {"value": 47, "unit": "kV"}
